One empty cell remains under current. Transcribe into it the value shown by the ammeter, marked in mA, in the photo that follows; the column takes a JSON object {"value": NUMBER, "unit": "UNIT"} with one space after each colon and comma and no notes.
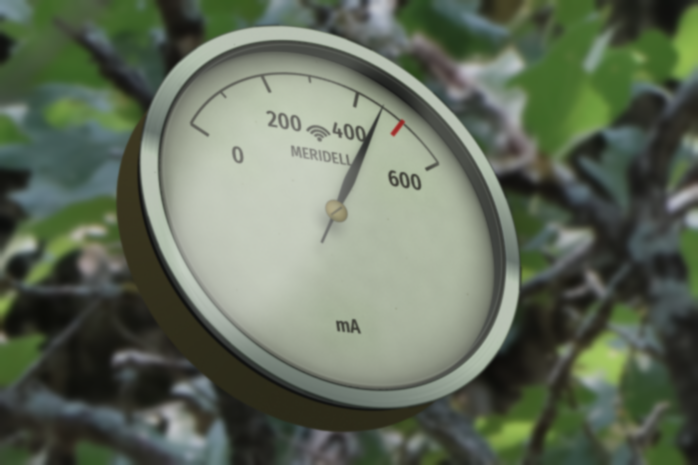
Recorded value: {"value": 450, "unit": "mA"}
